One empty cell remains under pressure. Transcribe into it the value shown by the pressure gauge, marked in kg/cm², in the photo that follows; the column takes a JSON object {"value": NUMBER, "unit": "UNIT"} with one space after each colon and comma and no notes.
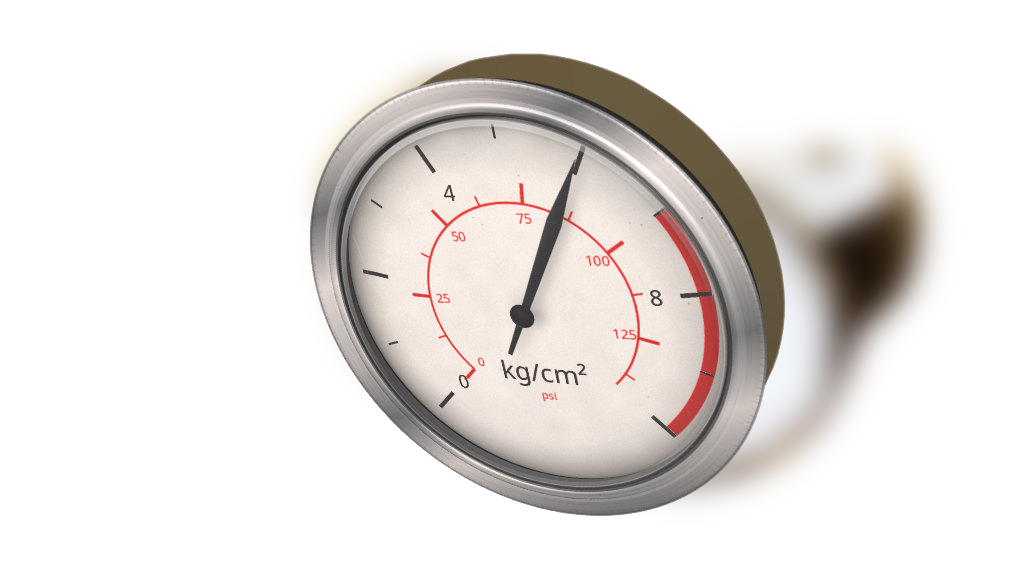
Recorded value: {"value": 6, "unit": "kg/cm²"}
